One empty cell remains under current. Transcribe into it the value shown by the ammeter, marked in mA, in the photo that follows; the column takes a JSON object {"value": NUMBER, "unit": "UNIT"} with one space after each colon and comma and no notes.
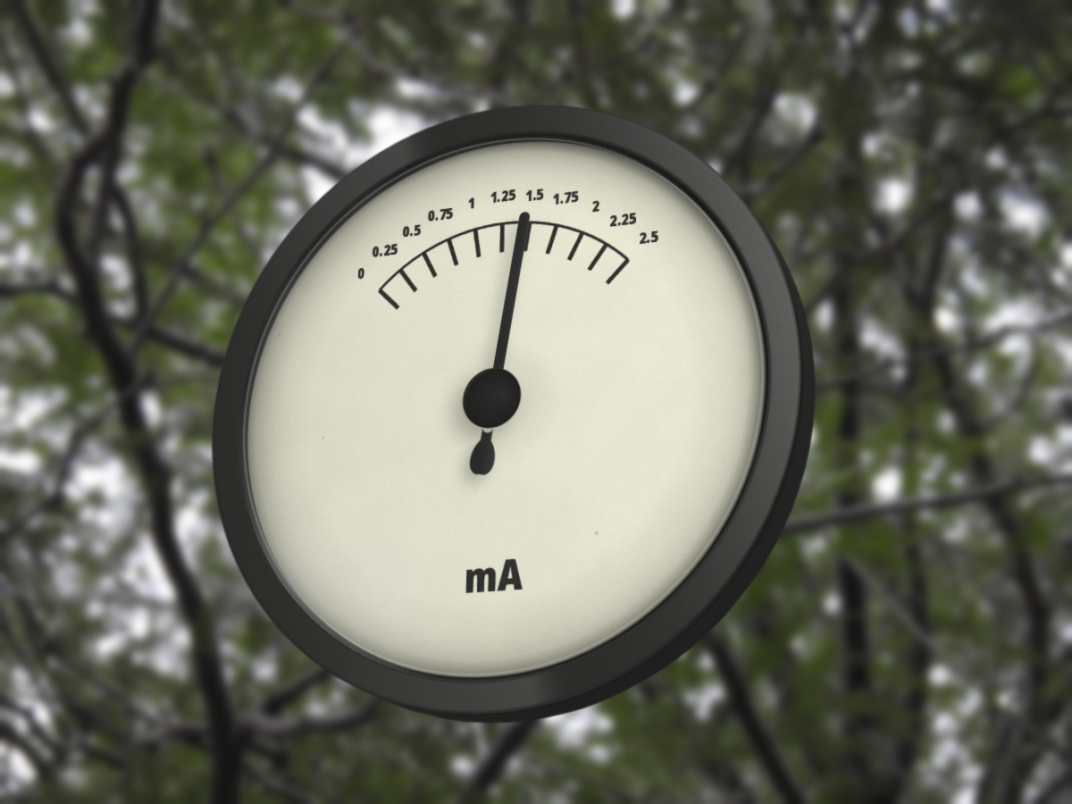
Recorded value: {"value": 1.5, "unit": "mA"}
